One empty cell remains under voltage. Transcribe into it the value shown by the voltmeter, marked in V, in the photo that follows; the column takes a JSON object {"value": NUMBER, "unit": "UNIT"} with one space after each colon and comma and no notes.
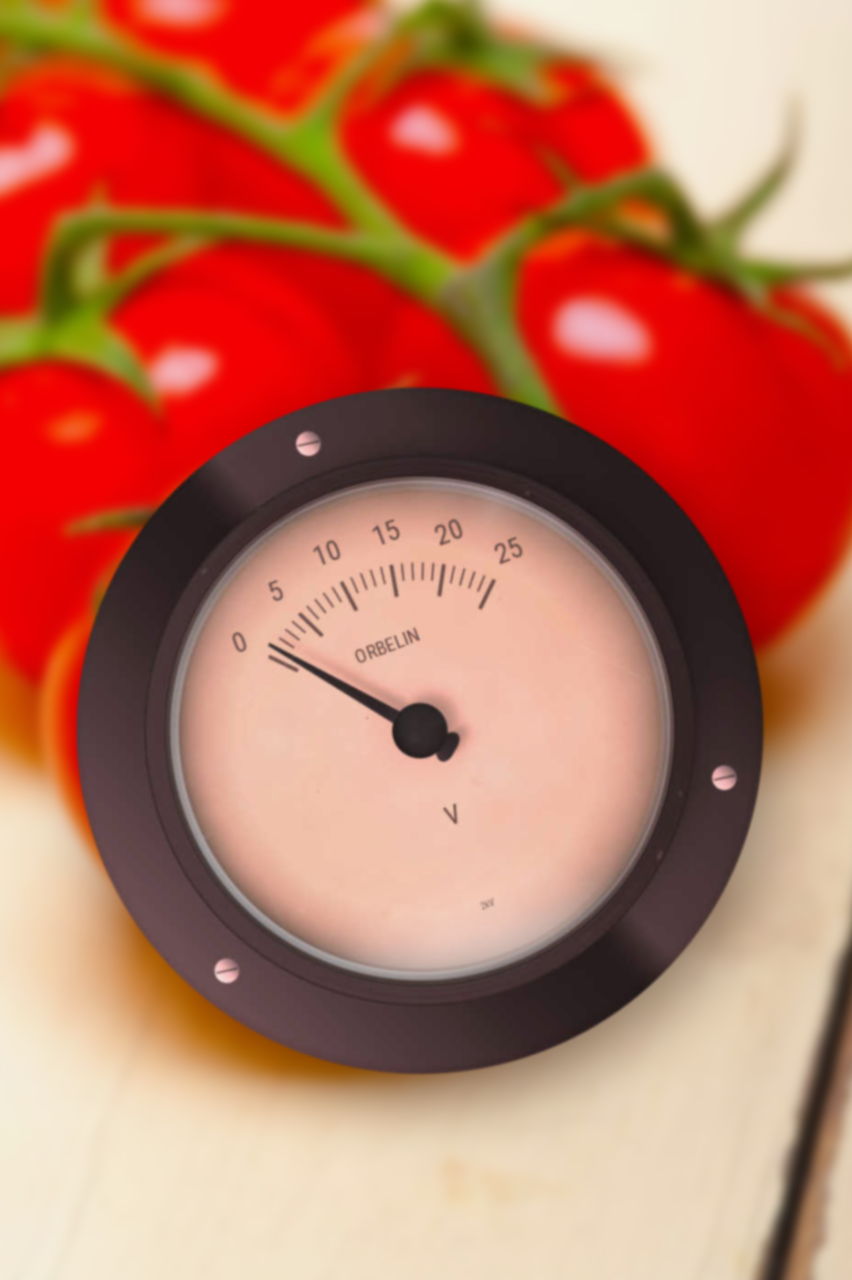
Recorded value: {"value": 1, "unit": "V"}
